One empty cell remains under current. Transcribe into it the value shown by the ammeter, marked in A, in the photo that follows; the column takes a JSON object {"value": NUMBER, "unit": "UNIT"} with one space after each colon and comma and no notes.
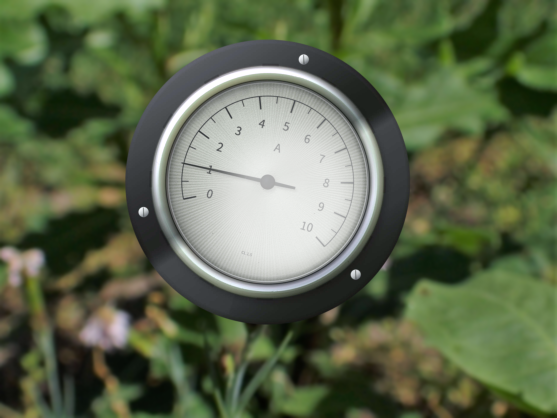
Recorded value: {"value": 1, "unit": "A"}
